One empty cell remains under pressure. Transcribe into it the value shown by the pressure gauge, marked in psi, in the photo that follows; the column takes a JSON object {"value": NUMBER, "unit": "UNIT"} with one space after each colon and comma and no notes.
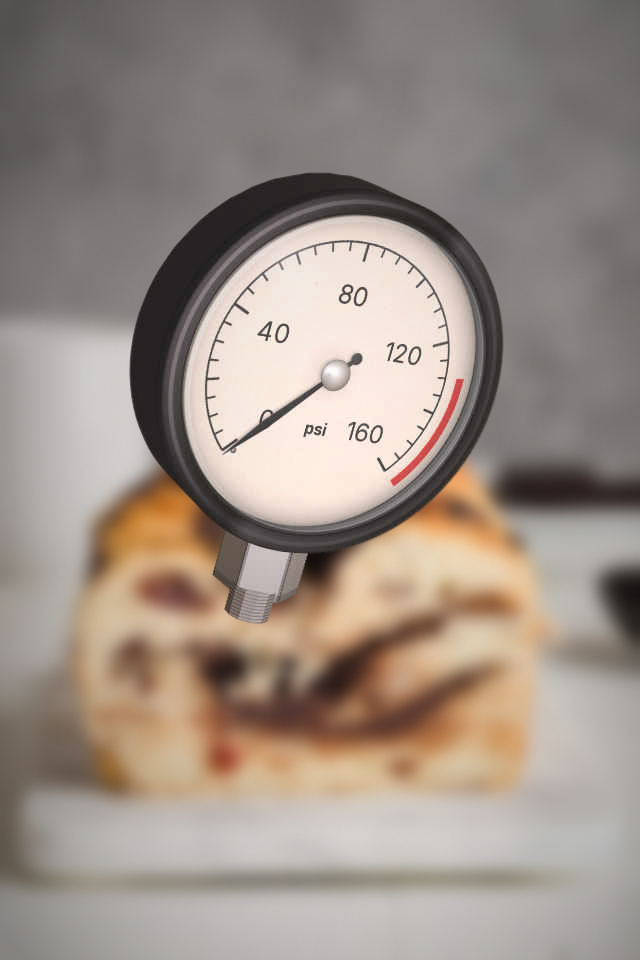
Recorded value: {"value": 0, "unit": "psi"}
